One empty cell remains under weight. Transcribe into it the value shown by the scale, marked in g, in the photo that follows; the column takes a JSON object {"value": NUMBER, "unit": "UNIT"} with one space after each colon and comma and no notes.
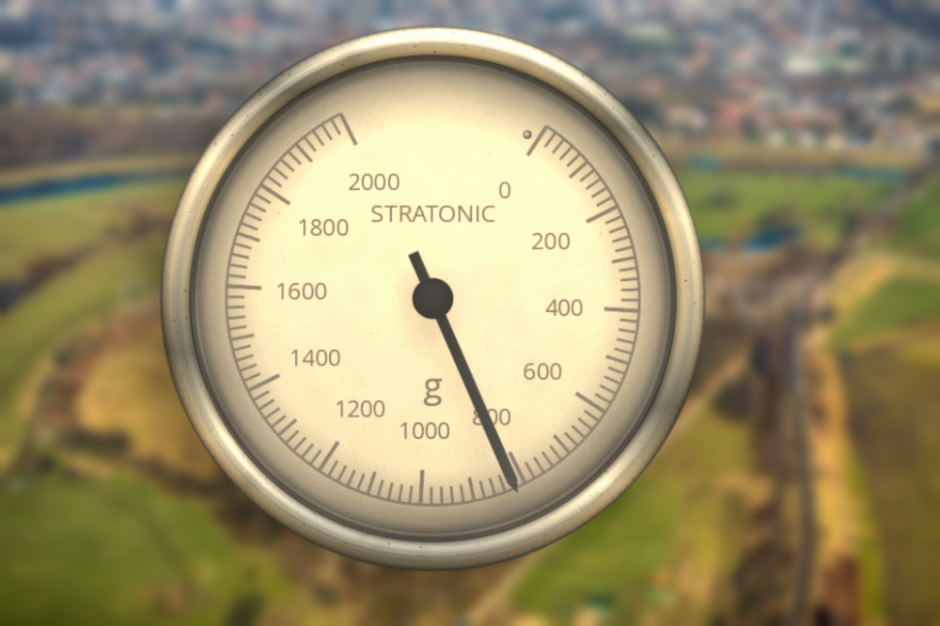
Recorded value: {"value": 820, "unit": "g"}
